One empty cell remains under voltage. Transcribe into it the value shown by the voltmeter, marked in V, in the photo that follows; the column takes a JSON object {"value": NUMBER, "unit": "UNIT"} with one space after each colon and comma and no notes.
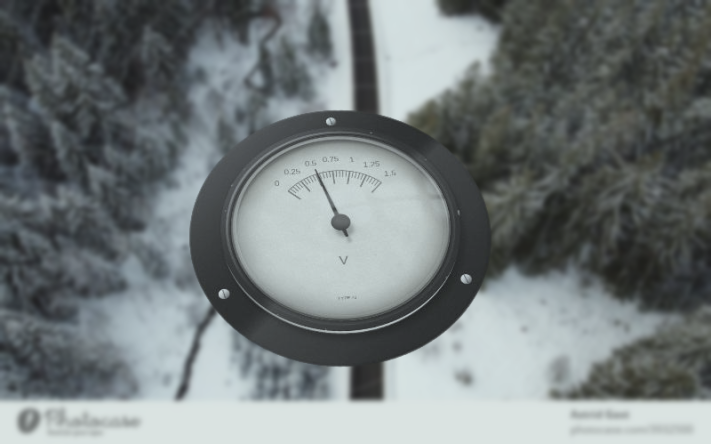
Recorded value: {"value": 0.5, "unit": "V"}
